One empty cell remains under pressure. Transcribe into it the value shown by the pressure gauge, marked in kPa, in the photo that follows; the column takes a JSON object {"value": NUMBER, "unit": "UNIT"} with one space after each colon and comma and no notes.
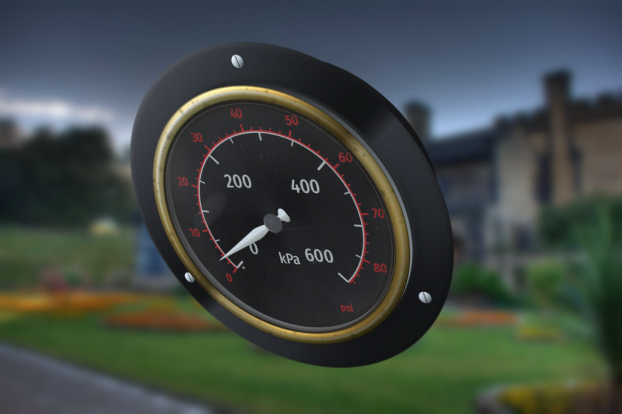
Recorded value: {"value": 25, "unit": "kPa"}
